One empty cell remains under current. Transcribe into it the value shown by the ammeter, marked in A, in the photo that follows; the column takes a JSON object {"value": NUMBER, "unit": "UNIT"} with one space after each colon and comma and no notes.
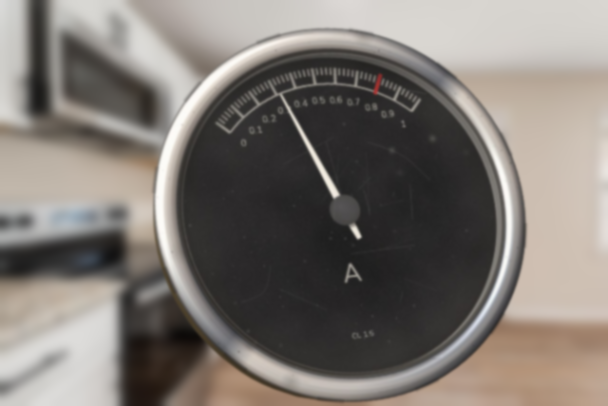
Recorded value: {"value": 0.3, "unit": "A"}
